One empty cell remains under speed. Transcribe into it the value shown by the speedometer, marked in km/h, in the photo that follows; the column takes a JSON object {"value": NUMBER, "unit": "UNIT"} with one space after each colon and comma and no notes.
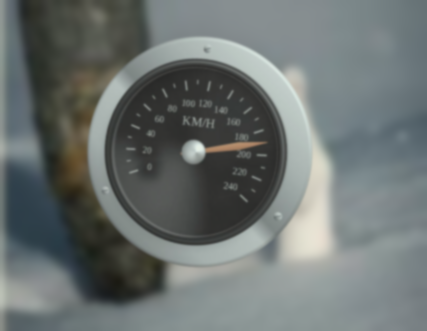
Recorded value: {"value": 190, "unit": "km/h"}
